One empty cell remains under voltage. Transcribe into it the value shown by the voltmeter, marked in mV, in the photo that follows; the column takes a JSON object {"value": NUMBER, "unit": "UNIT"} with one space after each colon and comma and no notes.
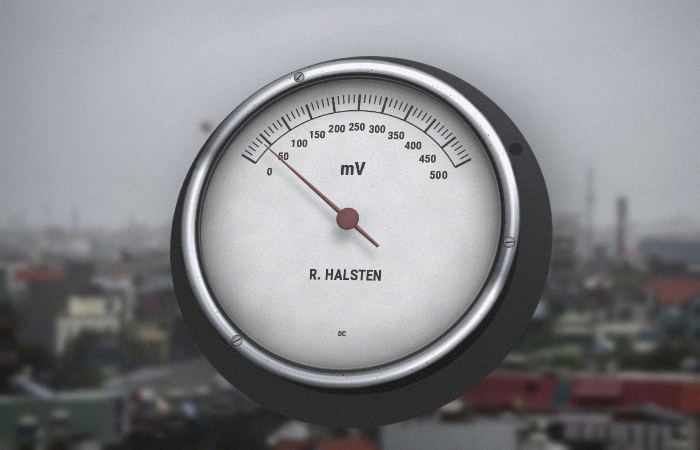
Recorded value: {"value": 40, "unit": "mV"}
